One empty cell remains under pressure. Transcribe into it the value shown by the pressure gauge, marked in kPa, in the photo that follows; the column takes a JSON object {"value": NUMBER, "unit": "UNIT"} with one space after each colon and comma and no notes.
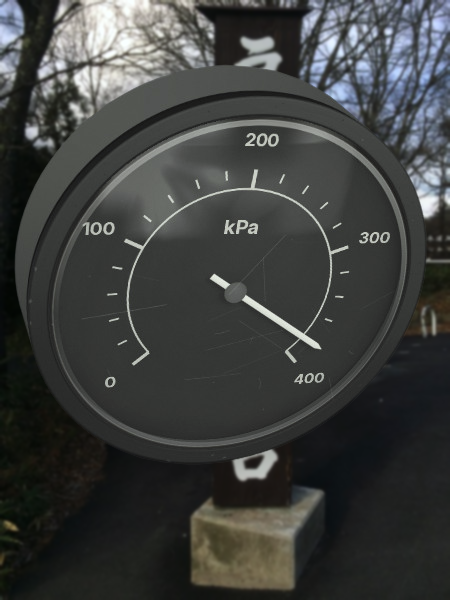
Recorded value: {"value": 380, "unit": "kPa"}
